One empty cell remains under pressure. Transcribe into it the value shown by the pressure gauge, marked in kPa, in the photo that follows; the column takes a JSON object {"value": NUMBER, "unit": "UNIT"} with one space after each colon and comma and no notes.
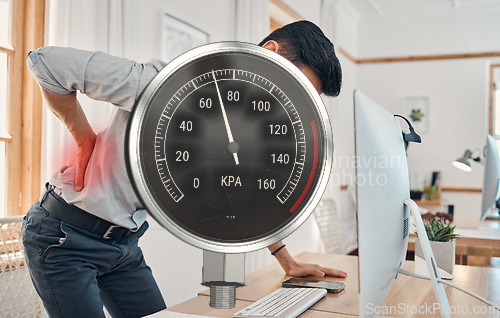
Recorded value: {"value": 70, "unit": "kPa"}
